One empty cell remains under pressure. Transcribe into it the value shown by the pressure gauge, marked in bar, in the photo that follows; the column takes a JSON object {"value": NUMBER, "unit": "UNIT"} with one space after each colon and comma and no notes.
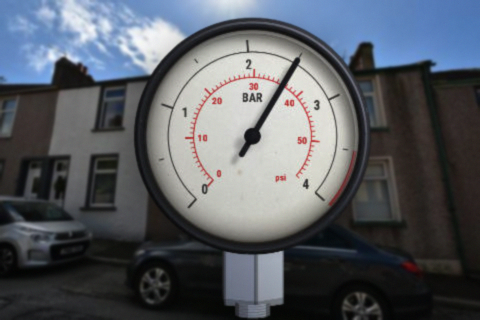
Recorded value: {"value": 2.5, "unit": "bar"}
